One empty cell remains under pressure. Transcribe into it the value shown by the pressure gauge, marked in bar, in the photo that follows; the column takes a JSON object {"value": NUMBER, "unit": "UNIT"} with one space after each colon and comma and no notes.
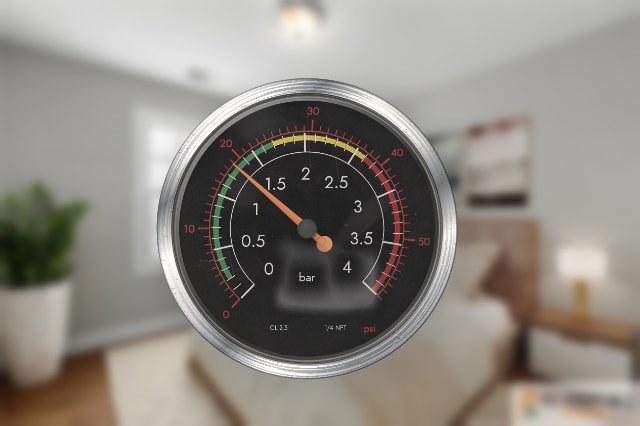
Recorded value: {"value": 1.3, "unit": "bar"}
